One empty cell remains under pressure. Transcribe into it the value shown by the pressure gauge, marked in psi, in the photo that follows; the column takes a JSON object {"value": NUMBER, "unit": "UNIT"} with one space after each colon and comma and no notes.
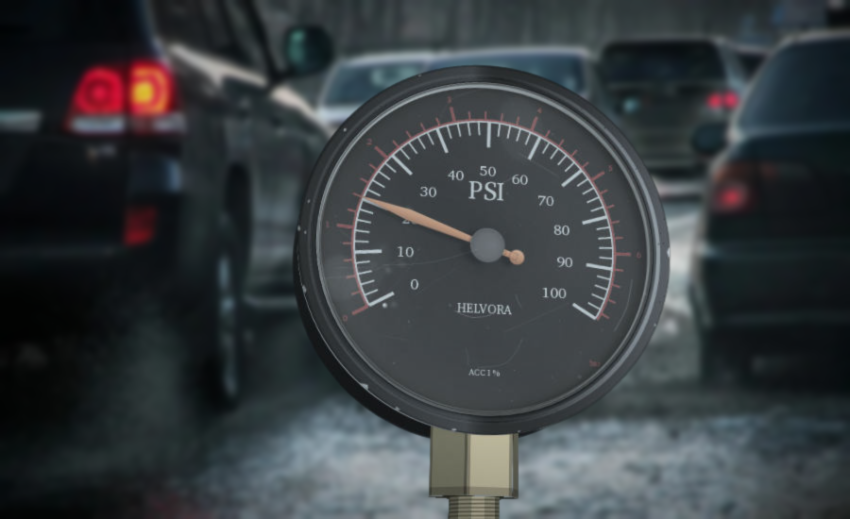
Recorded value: {"value": 20, "unit": "psi"}
